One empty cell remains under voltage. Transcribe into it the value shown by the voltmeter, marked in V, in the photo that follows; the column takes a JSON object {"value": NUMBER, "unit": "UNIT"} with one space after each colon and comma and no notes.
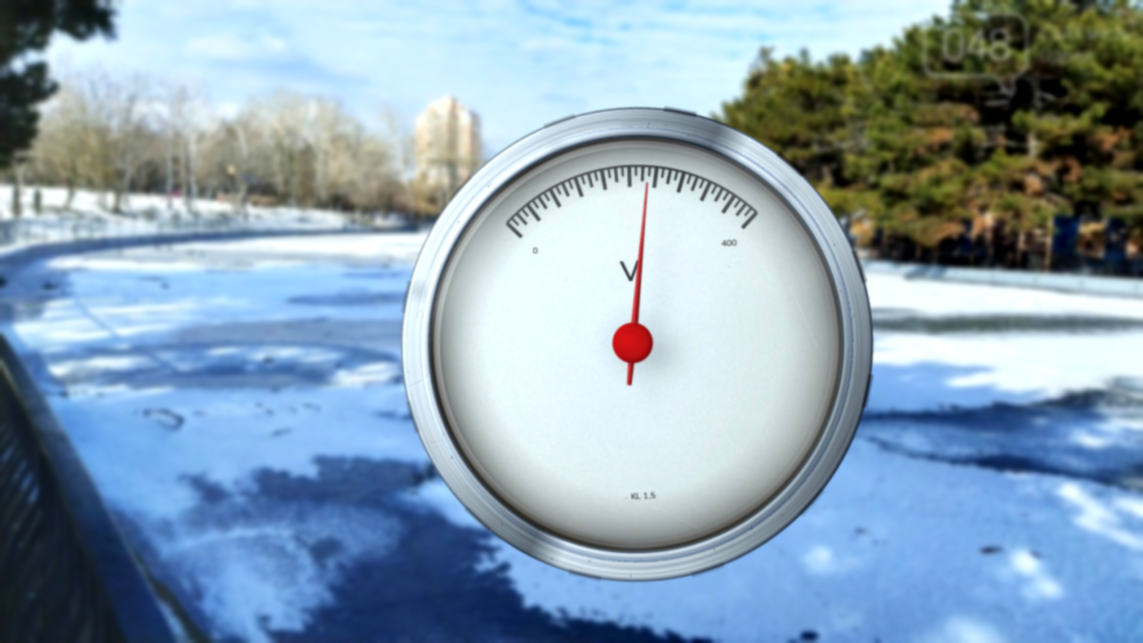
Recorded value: {"value": 230, "unit": "V"}
